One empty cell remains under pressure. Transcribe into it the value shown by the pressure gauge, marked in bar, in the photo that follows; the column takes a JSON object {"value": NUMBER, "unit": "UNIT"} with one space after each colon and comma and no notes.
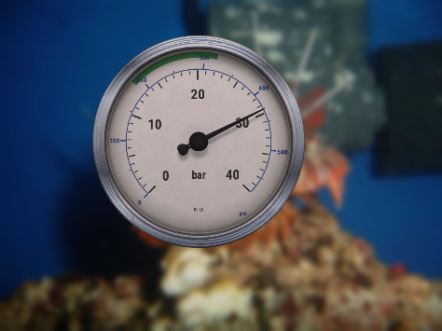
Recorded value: {"value": 29.5, "unit": "bar"}
